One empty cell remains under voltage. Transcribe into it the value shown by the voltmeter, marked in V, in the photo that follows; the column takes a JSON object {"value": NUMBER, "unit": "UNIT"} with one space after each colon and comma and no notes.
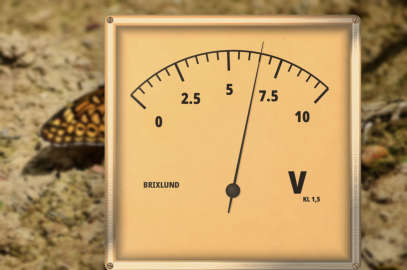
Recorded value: {"value": 6.5, "unit": "V"}
